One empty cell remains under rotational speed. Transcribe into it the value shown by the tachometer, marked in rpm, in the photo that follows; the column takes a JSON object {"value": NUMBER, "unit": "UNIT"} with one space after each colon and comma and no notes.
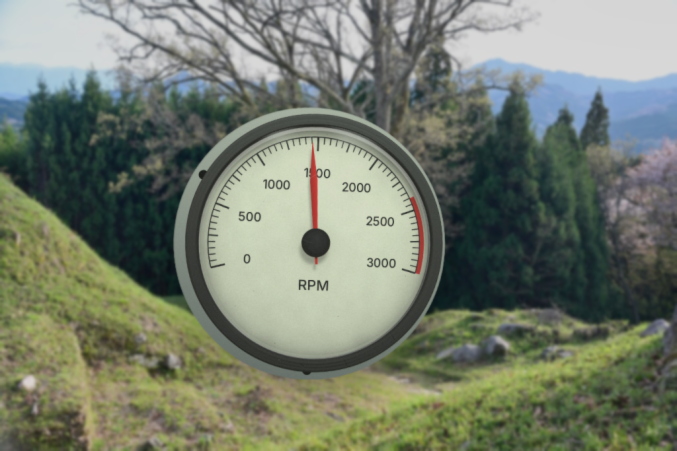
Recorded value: {"value": 1450, "unit": "rpm"}
